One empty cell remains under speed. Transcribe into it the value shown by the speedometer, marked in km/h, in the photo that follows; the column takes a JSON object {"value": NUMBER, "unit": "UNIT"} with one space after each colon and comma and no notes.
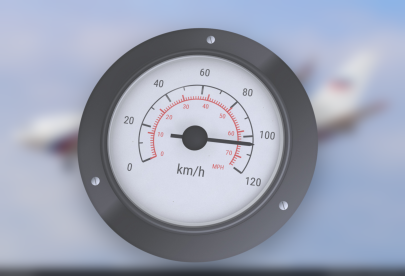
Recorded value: {"value": 105, "unit": "km/h"}
